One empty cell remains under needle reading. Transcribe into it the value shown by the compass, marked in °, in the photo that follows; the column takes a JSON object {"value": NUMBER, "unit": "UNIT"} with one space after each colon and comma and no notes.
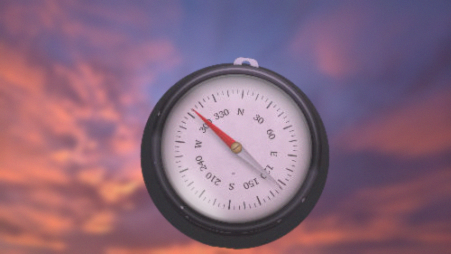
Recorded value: {"value": 305, "unit": "°"}
